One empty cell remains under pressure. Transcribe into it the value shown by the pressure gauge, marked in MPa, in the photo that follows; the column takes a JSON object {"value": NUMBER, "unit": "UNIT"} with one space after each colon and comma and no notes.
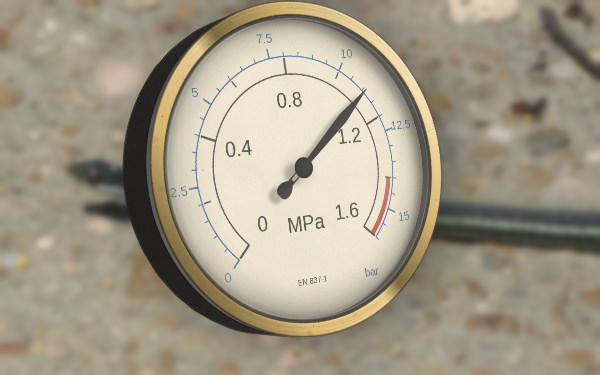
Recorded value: {"value": 1.1, "unit": "MPa"}
